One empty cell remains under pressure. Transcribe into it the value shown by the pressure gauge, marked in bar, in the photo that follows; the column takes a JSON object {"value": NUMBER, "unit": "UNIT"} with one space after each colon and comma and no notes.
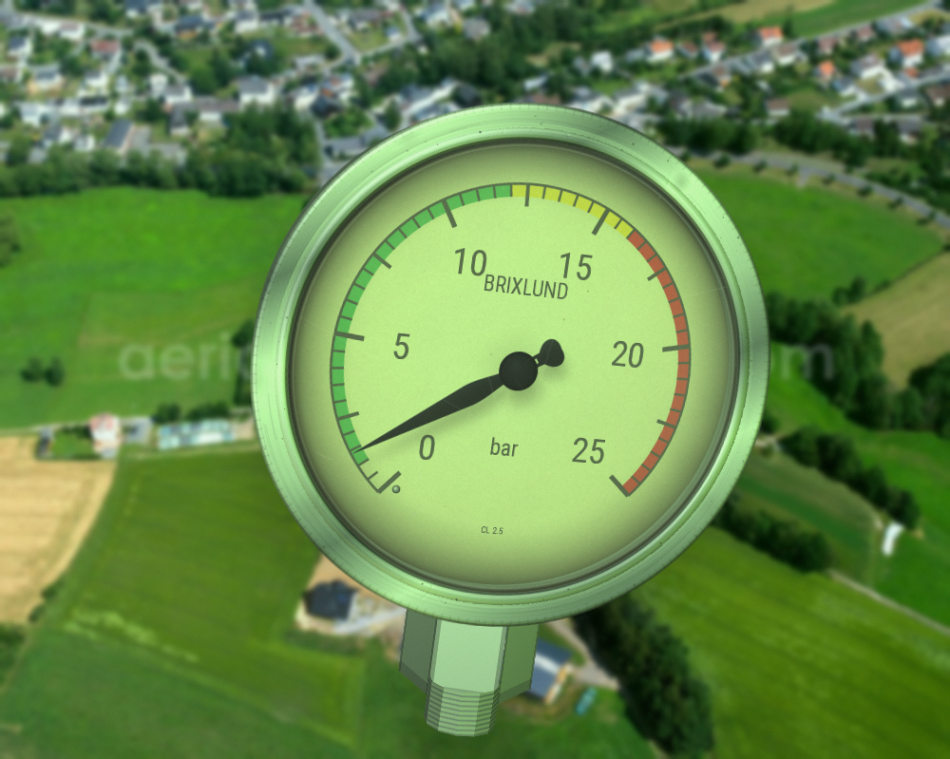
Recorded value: {"value": 1.5, "unit": "bar"}
